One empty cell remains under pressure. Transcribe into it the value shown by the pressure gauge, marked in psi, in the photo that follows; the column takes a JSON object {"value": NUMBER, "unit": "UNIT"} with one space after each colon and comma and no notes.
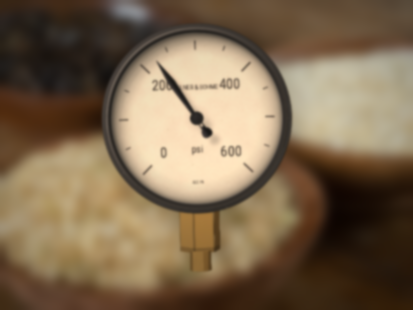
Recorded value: {"value": 225, "unit": "psi"}
